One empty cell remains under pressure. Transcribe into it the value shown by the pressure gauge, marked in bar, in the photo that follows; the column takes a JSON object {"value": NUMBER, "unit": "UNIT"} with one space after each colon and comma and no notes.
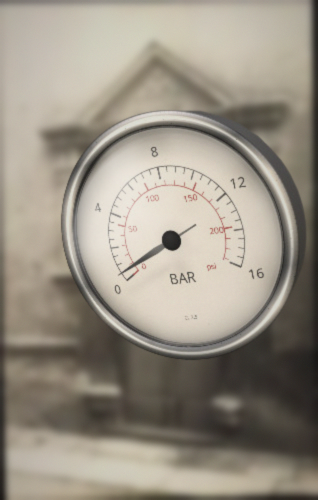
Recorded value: {"value": 0.5, "unit": "bar"}
